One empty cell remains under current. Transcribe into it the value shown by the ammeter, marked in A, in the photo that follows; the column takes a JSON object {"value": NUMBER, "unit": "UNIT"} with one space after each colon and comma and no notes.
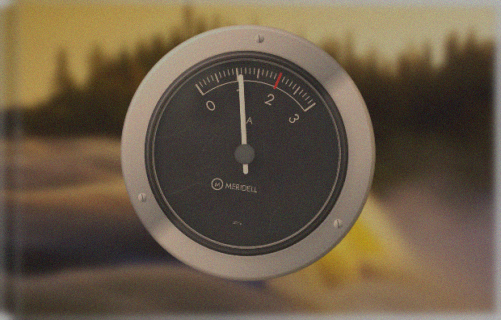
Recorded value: {"value": 1.1, "unit": "A"}
